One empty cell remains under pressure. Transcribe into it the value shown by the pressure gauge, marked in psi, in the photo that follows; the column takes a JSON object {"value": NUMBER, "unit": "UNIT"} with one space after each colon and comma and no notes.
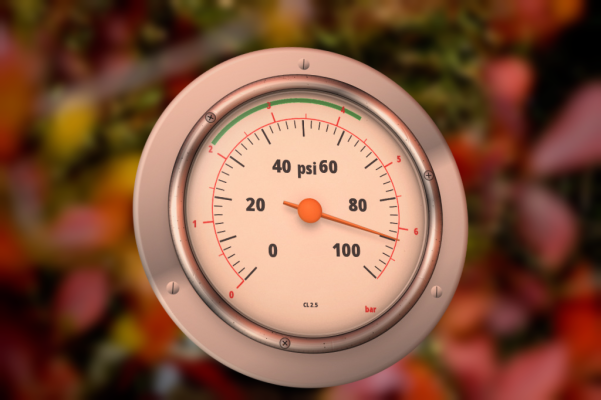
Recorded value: {"value": 90, "unit": "psi"}
